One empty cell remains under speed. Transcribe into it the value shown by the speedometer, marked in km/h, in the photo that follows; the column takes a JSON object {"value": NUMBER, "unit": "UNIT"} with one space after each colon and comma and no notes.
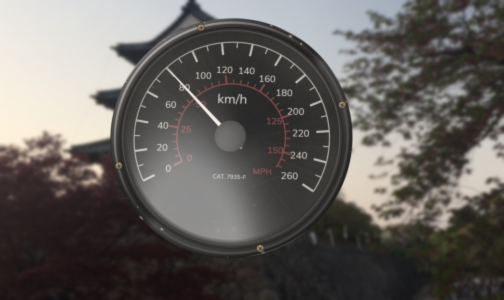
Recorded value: {"value": 80, "unit": "km/h"}
